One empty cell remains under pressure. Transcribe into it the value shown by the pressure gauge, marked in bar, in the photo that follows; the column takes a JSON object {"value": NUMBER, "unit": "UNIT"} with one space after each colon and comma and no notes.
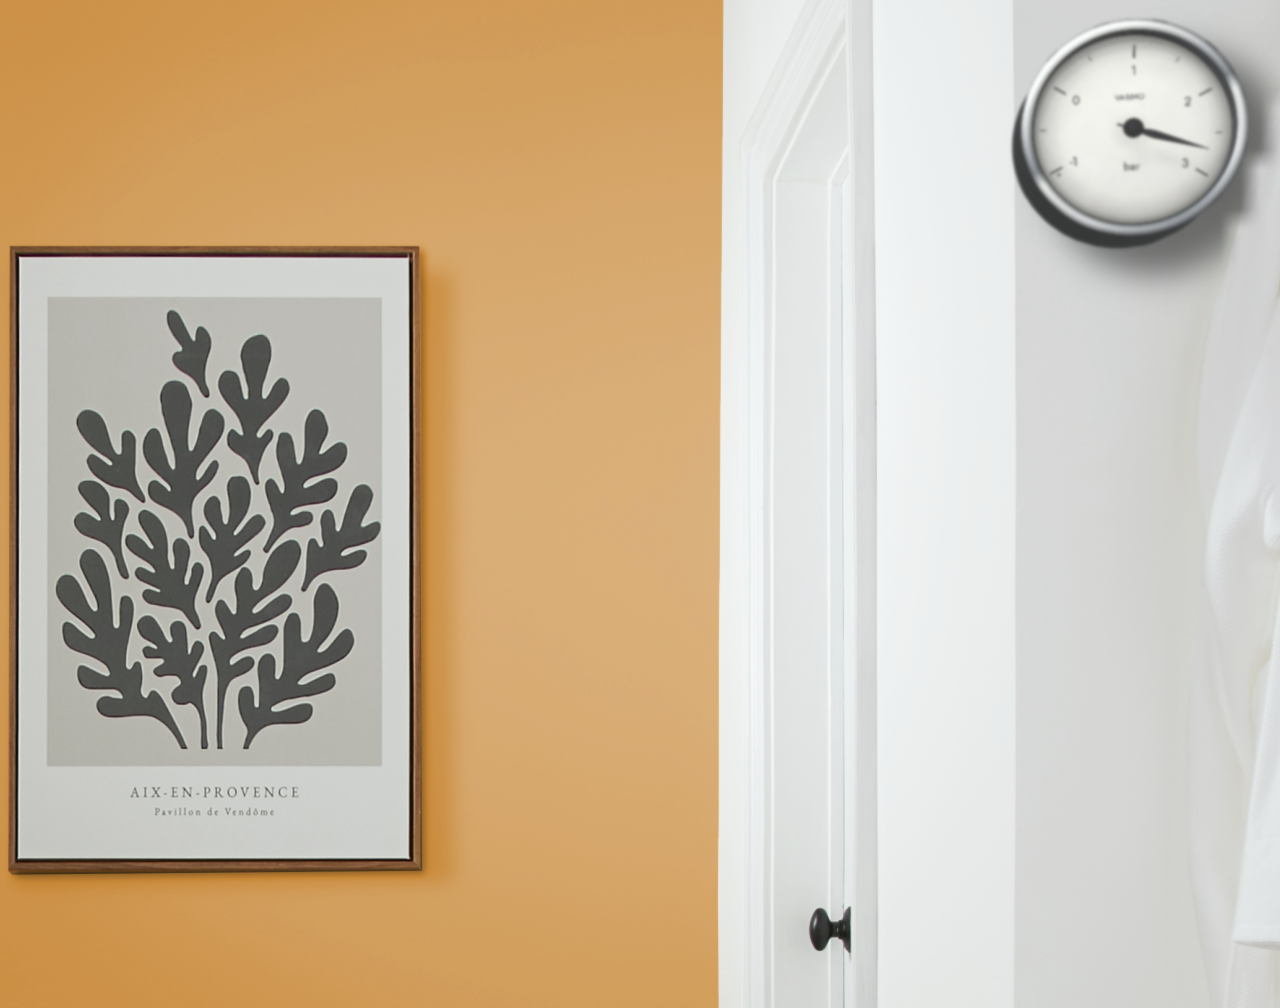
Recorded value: {"value": 2.75, "unit": "bar"}
